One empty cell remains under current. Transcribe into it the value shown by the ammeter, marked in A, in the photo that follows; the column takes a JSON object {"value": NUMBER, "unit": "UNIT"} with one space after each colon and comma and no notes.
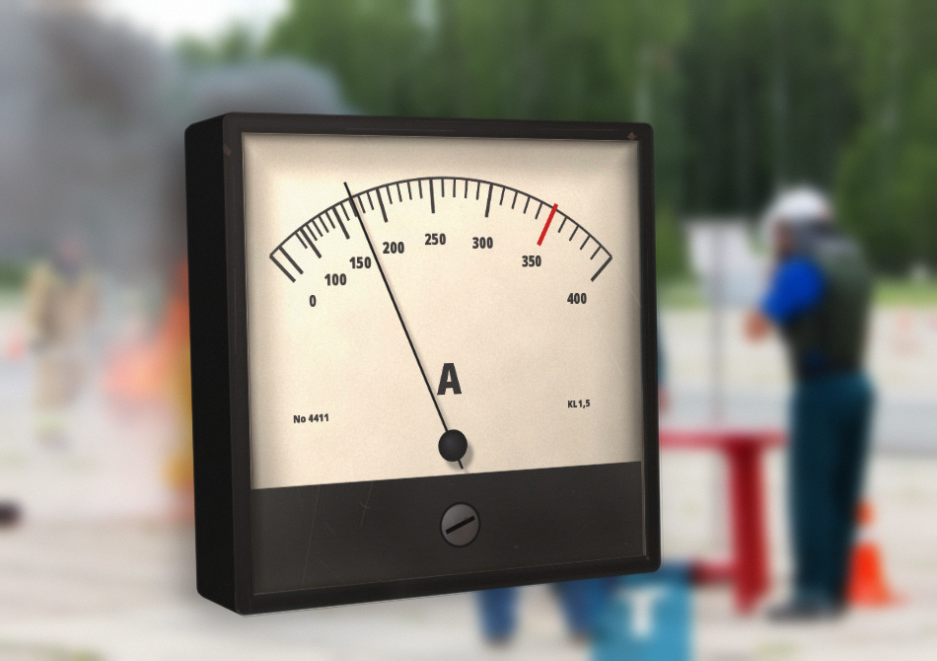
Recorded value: {"value": 170, "unit": "A"}
